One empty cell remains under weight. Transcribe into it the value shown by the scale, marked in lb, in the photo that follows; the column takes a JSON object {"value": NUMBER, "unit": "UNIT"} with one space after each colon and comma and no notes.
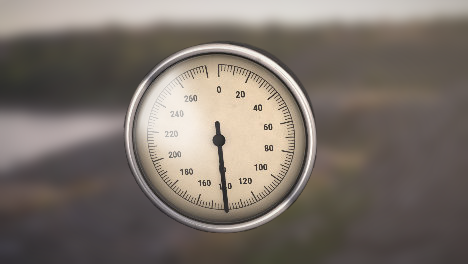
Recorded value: {"value": 140, "unit": "lb"}
